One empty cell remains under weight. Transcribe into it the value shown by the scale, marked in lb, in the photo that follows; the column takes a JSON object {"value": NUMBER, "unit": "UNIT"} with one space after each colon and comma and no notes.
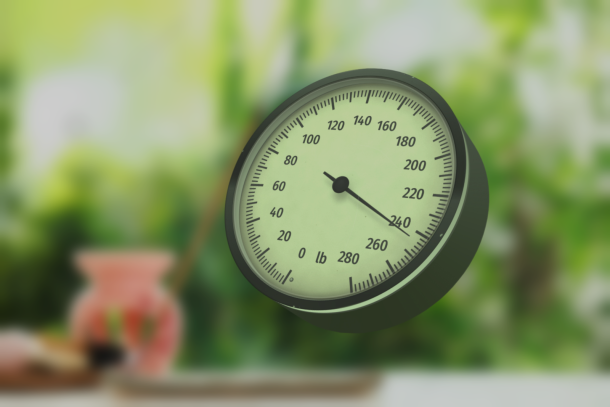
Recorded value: {"value": 244, "unit": "lb"}
